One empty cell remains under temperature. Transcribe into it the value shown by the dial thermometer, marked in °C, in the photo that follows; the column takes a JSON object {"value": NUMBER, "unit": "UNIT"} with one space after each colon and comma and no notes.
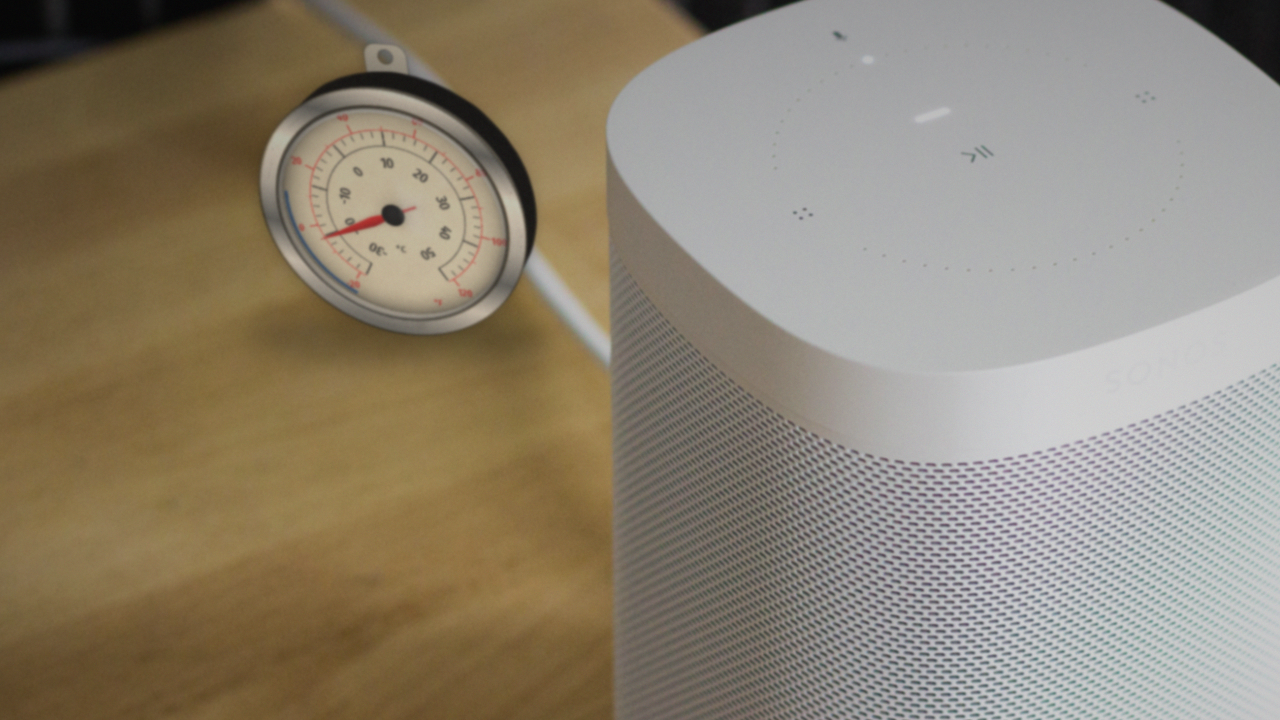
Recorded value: {"value": -20, "unit": "°C"}
